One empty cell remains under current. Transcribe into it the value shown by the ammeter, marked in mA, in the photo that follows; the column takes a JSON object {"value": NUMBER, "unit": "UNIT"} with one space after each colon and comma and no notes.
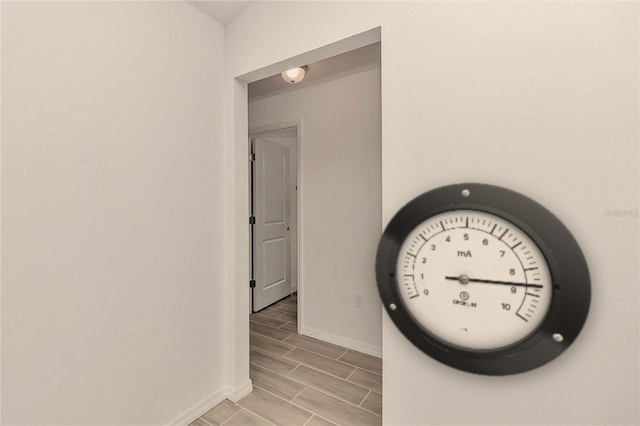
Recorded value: {"value": 8.6, "unit": "mA"}
